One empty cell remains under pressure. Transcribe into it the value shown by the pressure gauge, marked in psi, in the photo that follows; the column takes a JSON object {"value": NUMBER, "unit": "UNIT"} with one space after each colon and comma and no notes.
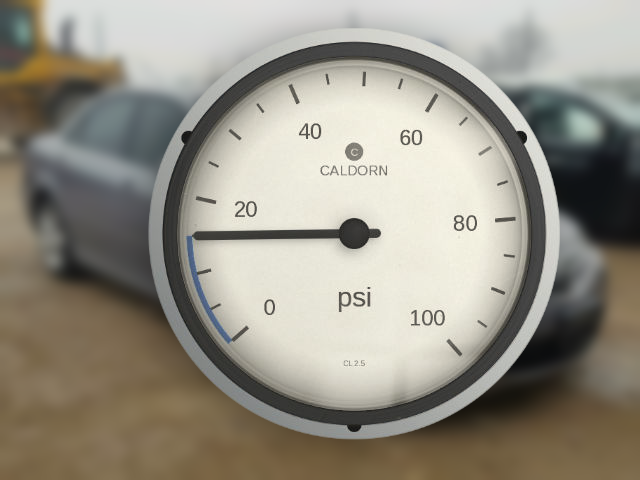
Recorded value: {"value": 15, "unit": "psi"}
